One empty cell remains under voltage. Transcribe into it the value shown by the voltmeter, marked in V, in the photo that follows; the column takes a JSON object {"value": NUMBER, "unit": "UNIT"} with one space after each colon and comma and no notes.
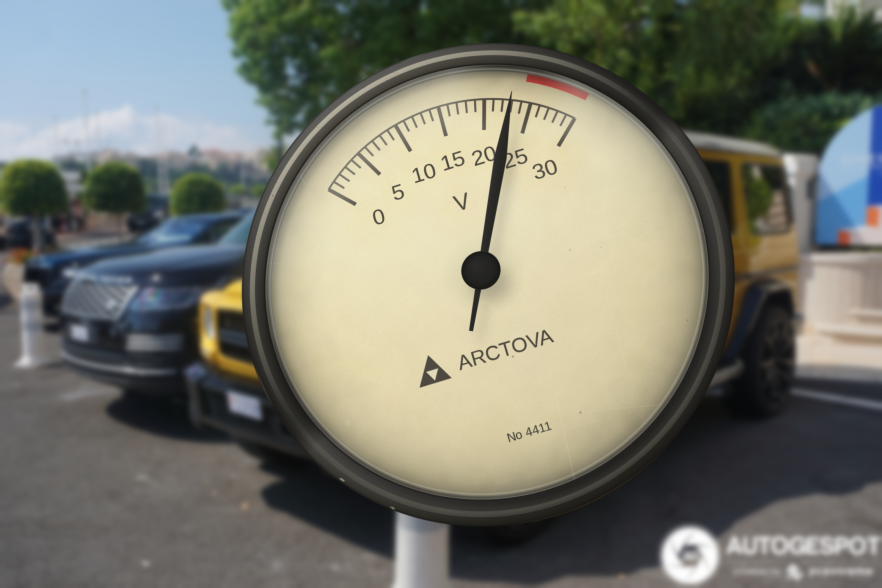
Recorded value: {"value": 23, "unit": "V"}
